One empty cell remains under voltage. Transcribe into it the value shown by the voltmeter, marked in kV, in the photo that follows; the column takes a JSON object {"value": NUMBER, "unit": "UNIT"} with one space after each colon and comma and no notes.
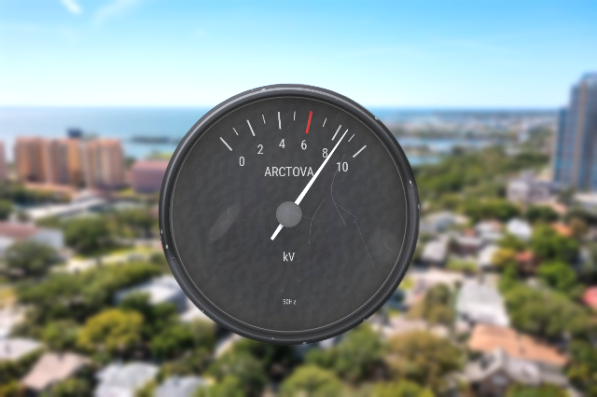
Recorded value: {"value": 8.5, "unit": "kV"}
